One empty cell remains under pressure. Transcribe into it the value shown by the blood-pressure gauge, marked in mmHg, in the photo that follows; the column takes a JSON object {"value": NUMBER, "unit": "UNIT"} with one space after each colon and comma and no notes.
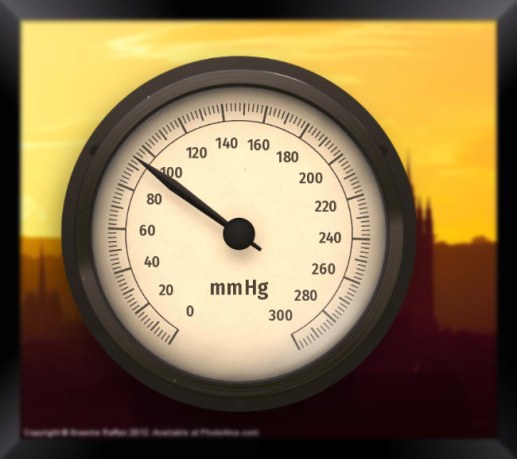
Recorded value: {"value": 94, "unit": "mmHg"}
